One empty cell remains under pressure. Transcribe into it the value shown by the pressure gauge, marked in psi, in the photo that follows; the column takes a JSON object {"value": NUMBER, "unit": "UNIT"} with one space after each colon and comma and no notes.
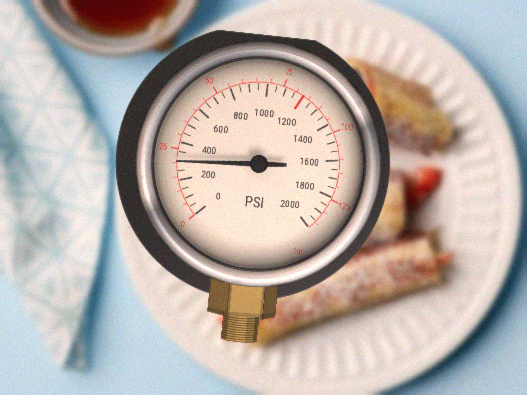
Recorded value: {"value": 300, "unit": "psi"}
